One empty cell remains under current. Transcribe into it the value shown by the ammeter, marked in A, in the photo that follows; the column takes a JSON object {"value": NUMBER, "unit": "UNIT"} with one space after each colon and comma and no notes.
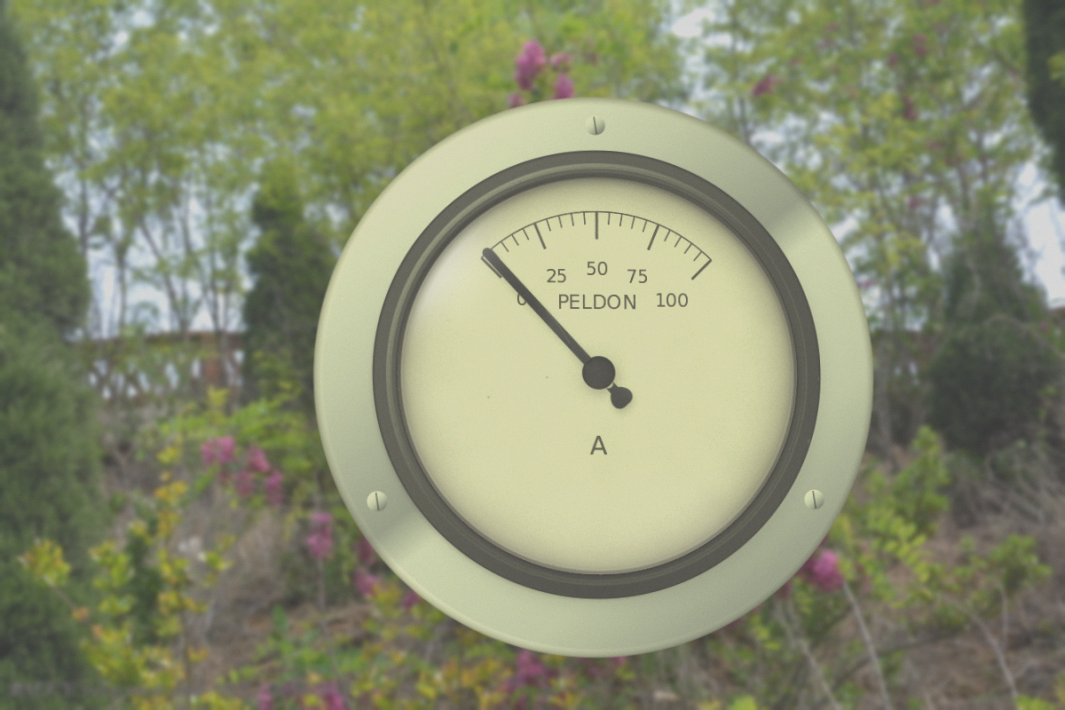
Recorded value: {"value": 2.5, "unit": "A"}
